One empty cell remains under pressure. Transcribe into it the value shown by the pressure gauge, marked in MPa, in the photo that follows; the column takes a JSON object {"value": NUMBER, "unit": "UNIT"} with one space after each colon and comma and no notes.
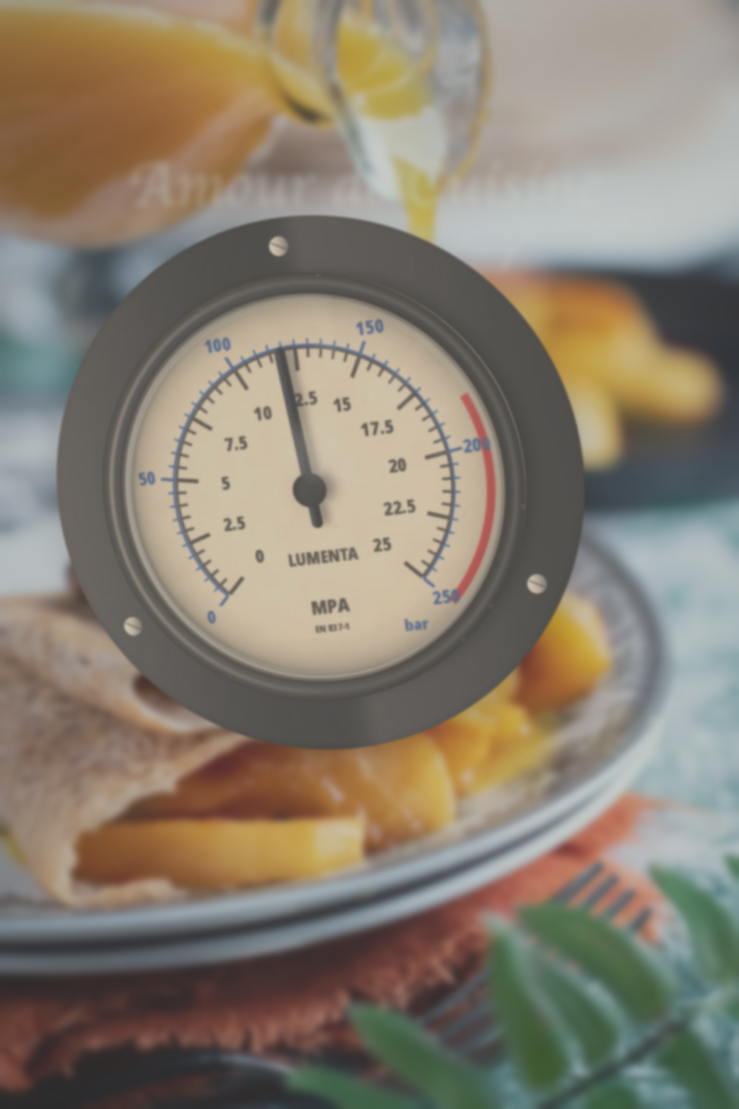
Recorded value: {"value": 12, "unit": "MPa"}
